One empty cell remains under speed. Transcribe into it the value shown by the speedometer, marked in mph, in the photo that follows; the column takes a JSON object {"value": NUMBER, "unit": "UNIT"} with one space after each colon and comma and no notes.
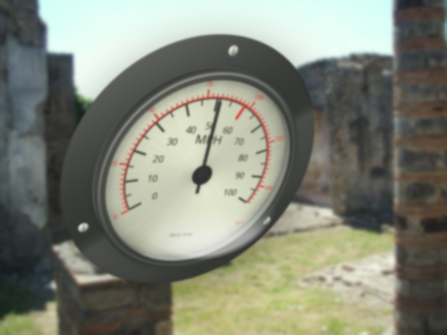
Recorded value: {"value": 50, "unit": "mph"}
